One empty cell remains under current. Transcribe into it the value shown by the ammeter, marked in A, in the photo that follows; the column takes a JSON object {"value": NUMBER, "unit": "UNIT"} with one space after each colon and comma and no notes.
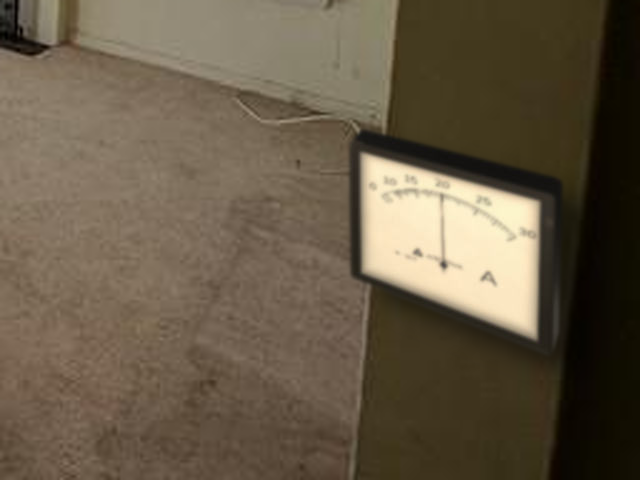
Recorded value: {"value": 20, "unit": "A"}
